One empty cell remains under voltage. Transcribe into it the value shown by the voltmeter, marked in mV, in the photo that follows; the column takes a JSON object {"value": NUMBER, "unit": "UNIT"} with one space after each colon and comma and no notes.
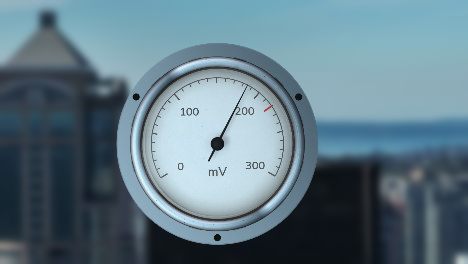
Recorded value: {"value": 185, "unit": "mV"}
